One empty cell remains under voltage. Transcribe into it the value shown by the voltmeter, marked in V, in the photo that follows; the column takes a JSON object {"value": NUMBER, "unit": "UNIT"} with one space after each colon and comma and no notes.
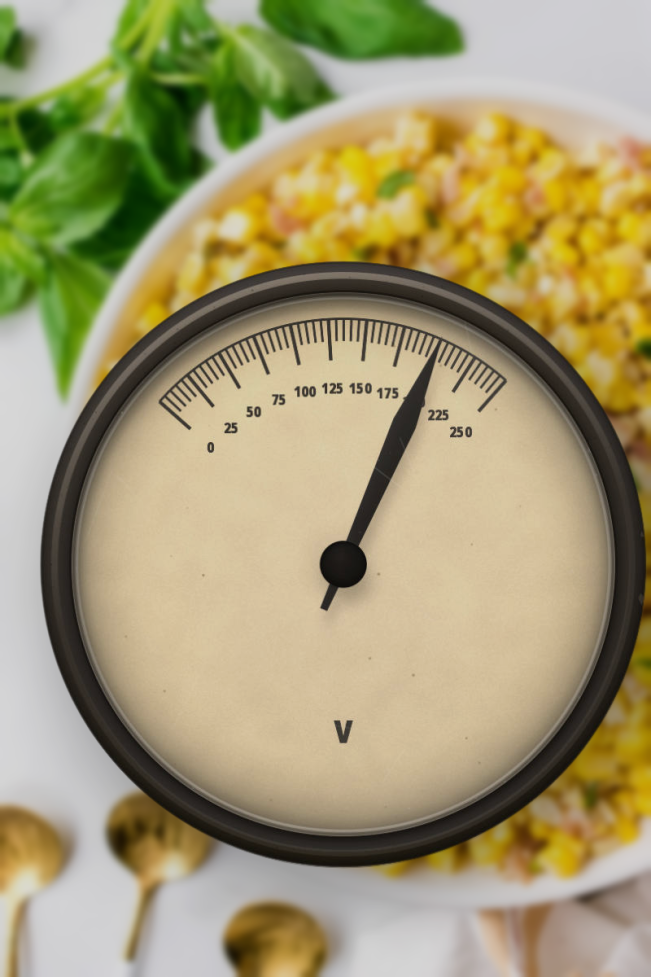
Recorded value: {"value": 200, "unit": "V"}
